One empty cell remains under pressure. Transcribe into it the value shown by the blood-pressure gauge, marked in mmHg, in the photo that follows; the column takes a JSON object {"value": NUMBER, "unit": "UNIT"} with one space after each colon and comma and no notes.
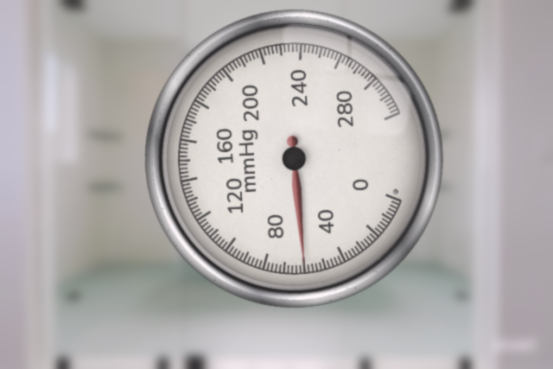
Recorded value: {"value": 60, "unit": "mmHg"}
